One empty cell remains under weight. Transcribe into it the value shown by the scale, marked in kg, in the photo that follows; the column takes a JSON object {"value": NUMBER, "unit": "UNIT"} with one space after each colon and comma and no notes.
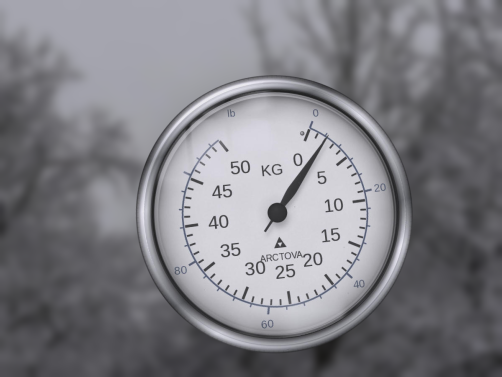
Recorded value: {"value": 2, "unit": "kg"}
